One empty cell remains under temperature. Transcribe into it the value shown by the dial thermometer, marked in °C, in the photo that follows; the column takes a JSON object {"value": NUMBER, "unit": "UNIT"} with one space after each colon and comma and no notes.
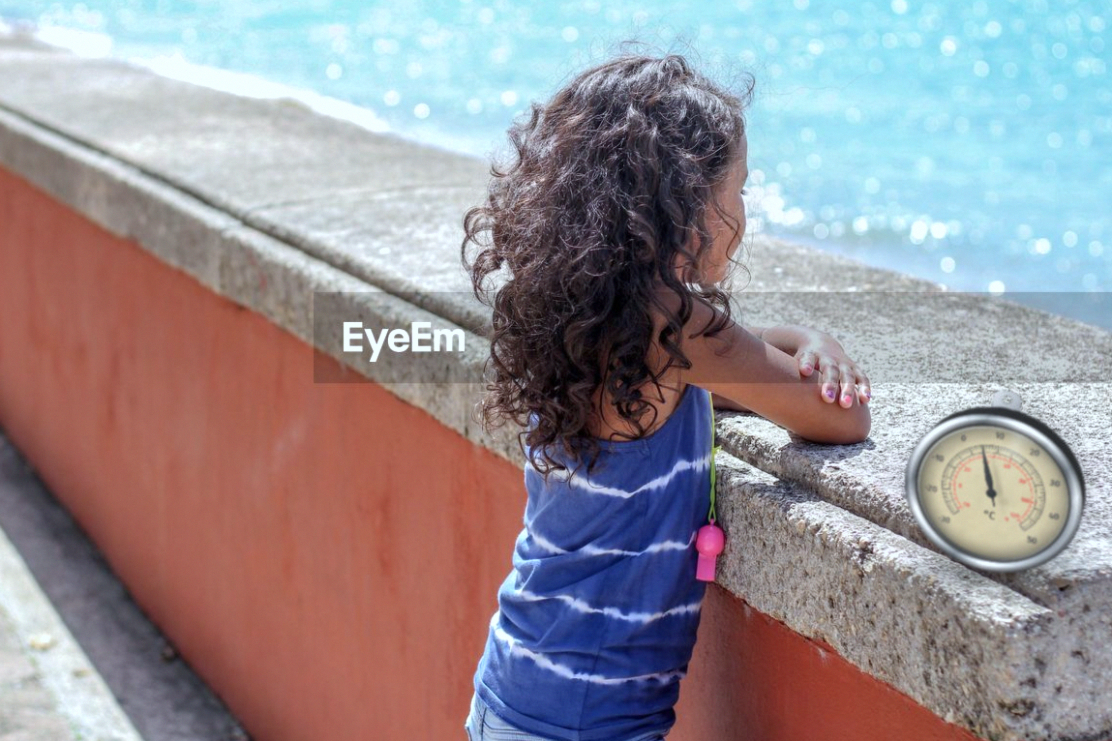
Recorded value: {"value": 5, "unit": "°C"}
